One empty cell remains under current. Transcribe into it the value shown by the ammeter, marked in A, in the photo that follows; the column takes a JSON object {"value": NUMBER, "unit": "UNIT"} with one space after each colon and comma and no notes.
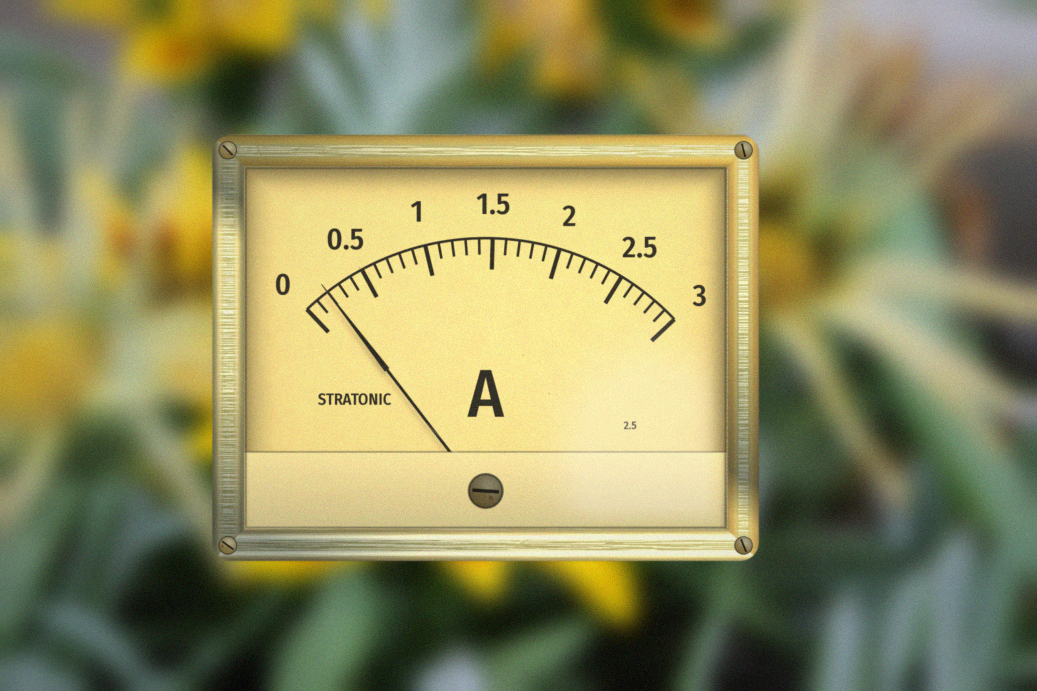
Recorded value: {"value": 0.2, "unit": "A"}
